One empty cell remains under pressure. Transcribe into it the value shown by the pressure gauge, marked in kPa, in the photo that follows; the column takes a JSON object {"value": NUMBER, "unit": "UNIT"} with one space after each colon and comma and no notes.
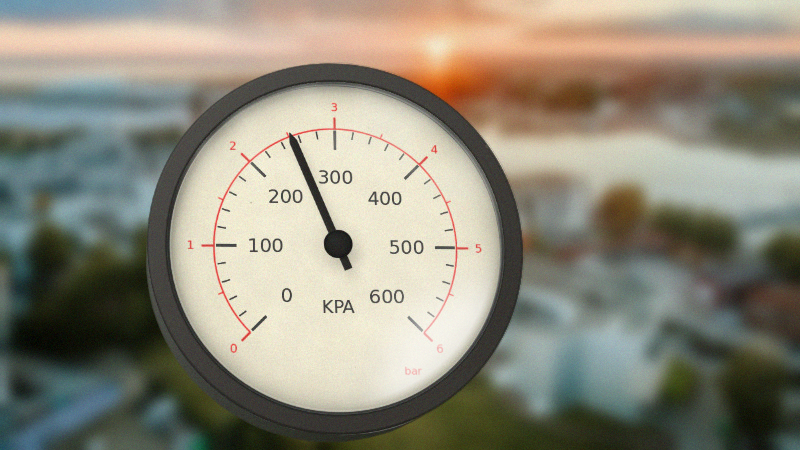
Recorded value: {"value": 250, "unit": "kPa"}
